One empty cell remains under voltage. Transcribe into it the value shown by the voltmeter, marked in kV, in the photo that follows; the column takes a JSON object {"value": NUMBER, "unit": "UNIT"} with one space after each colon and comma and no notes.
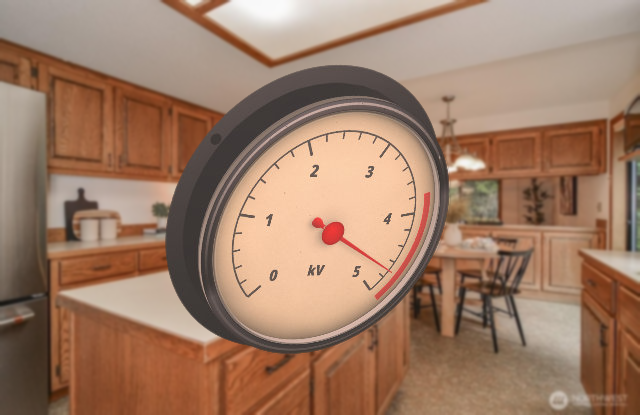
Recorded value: {"value": 4.7, "unit": "kV"}
